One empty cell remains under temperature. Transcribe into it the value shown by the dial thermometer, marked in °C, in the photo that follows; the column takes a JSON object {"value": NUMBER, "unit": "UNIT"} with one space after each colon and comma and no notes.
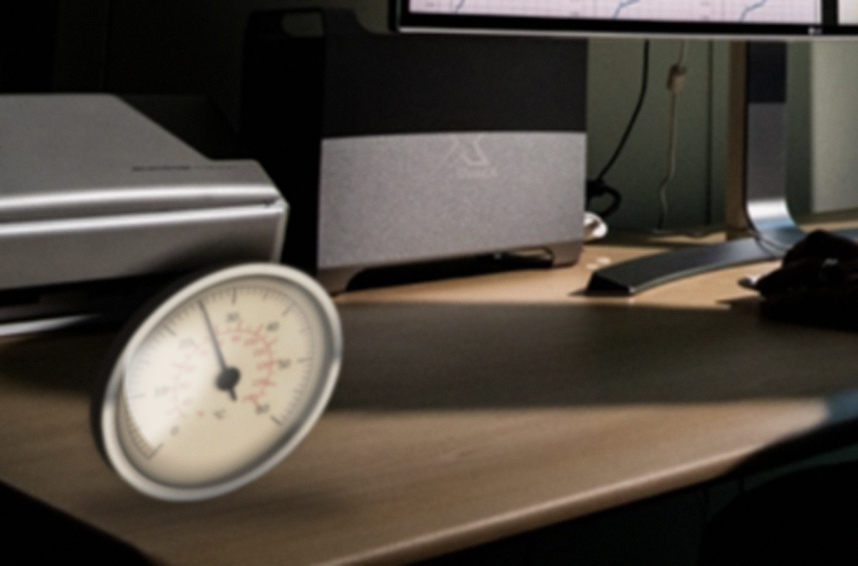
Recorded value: {"value": 25, "unit": "°C"}
